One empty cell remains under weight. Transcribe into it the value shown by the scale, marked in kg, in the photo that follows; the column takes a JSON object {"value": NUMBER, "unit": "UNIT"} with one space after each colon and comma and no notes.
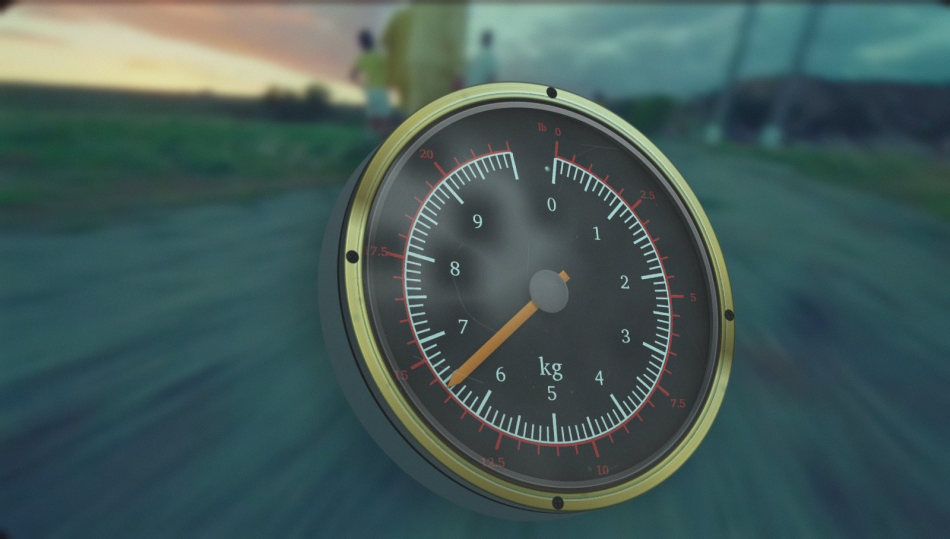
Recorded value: {"value": 6.45, "unit": "kg"}
